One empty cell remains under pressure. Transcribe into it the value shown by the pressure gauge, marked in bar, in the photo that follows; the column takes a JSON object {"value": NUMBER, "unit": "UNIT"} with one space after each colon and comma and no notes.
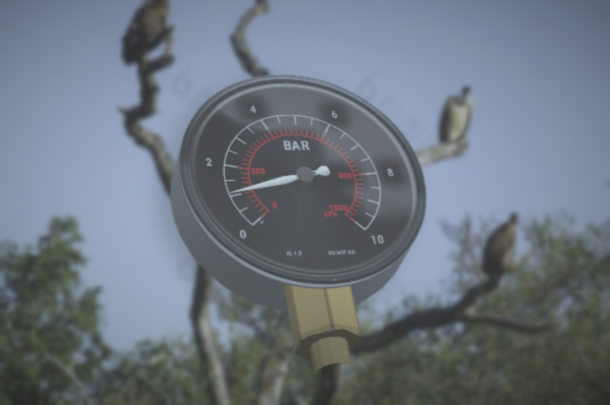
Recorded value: {"value": 1, "unit": "bar"}
